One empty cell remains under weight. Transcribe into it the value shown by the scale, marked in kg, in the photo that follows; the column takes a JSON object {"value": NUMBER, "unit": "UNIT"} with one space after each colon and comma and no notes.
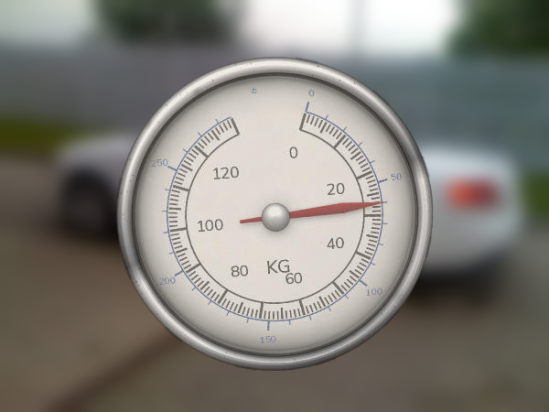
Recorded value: {"value": 27, "unit": "kg"}
